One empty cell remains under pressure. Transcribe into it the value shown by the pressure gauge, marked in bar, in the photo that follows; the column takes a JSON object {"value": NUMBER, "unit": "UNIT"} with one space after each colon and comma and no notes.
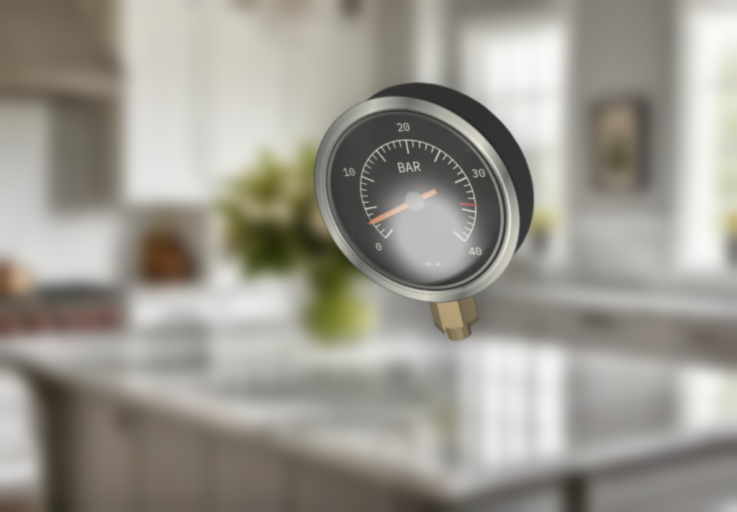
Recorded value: {"value": 3, "unit": "bar"}
